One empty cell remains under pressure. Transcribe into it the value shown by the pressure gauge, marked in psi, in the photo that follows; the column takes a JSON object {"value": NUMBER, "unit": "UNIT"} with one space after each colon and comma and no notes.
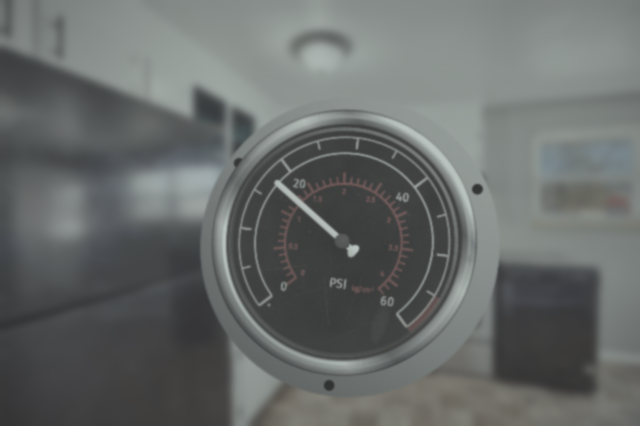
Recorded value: {"value": 17.5, "unit": "psi"}
